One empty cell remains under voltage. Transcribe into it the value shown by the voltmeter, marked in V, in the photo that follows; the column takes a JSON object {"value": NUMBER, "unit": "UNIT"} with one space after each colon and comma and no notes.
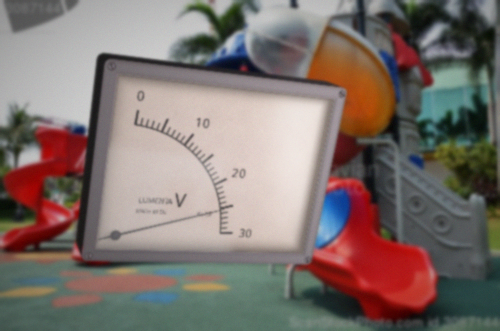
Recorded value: {"value": 25, "unit": "V"}
